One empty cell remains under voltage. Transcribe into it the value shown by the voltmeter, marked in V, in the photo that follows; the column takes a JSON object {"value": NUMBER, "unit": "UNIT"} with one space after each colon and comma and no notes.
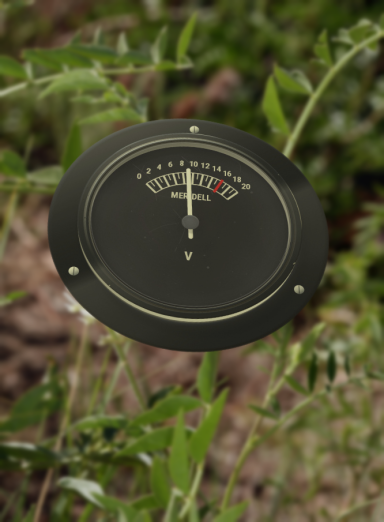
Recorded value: {"value": 9, "unit": "V"}
